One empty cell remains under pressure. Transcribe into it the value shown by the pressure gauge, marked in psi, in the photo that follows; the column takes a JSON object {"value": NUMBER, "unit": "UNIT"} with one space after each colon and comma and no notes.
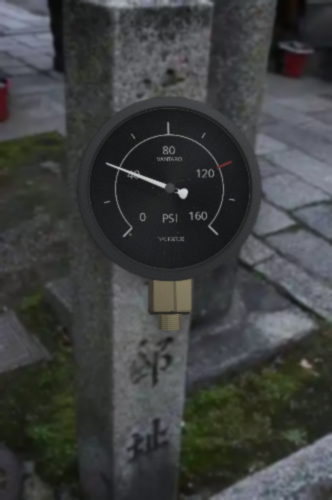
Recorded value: {"value": 40, "unit": "psi"}
